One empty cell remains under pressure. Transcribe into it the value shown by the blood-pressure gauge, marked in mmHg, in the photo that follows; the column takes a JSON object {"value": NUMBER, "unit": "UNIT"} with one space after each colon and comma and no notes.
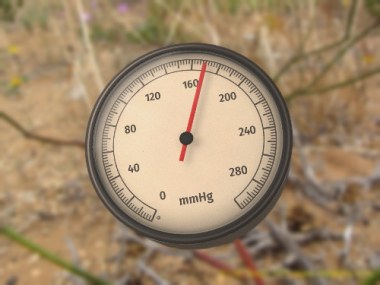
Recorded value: {"value": 170, "unit": "mmHg"}
